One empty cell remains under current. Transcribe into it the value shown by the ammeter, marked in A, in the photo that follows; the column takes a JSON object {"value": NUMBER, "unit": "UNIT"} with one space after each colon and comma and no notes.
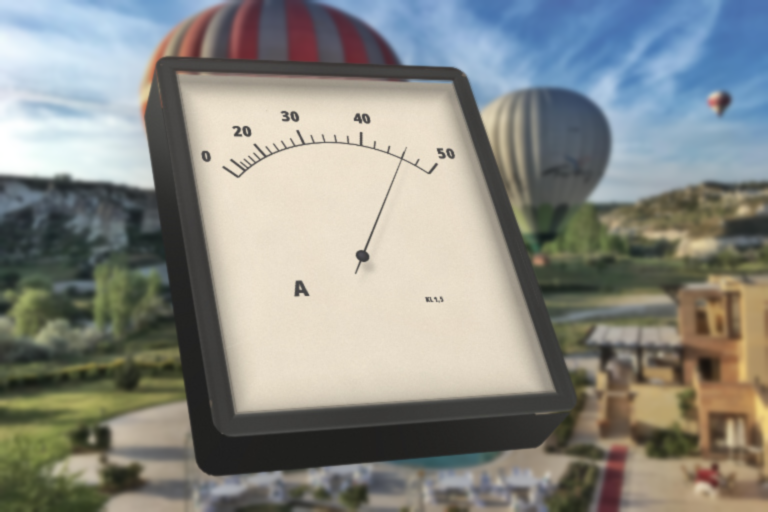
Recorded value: {"value": 46, "unit": "A"}
